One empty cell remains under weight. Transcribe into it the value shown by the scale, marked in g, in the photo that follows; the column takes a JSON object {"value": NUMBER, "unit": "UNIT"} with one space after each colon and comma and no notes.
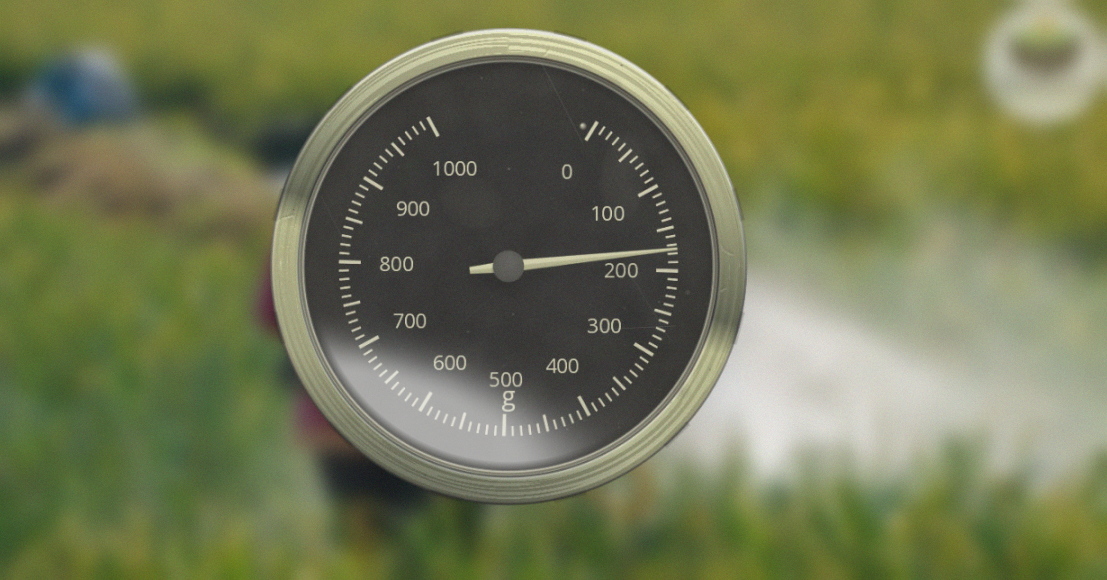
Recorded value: {"value": 175, "unit": "g"}
